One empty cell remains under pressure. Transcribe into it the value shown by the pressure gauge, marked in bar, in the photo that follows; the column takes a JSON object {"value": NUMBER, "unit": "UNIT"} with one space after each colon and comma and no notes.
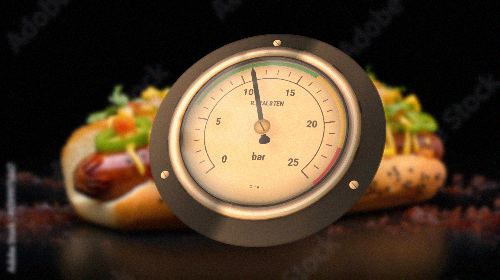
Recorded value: {"value": 11, "unit": "bar"}
